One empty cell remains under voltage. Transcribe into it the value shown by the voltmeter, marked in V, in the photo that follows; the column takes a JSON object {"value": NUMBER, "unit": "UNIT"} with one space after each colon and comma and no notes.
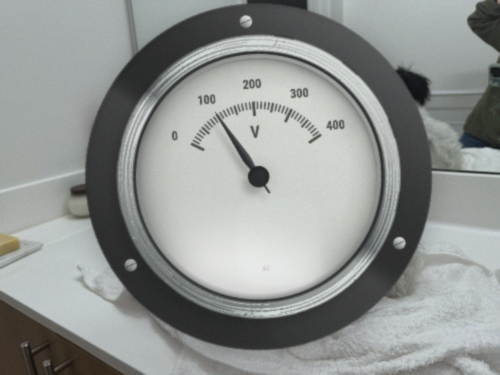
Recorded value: {"value": 100, "unit": "V"}
